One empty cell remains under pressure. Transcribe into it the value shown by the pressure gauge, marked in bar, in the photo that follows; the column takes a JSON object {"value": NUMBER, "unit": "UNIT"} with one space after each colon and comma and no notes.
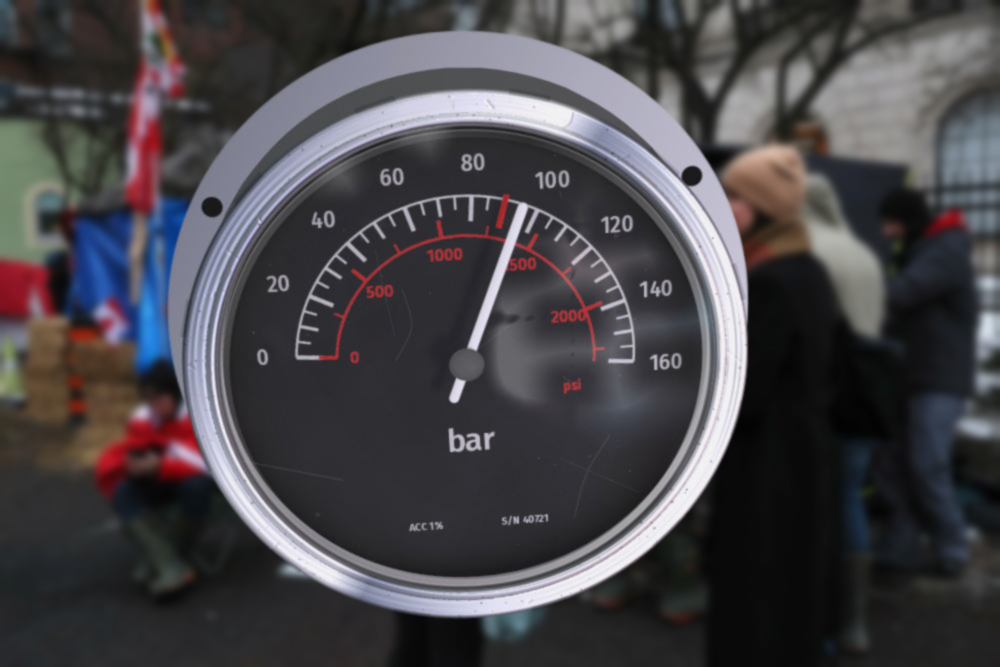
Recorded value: {"value": 95, "unit": "bar"}
